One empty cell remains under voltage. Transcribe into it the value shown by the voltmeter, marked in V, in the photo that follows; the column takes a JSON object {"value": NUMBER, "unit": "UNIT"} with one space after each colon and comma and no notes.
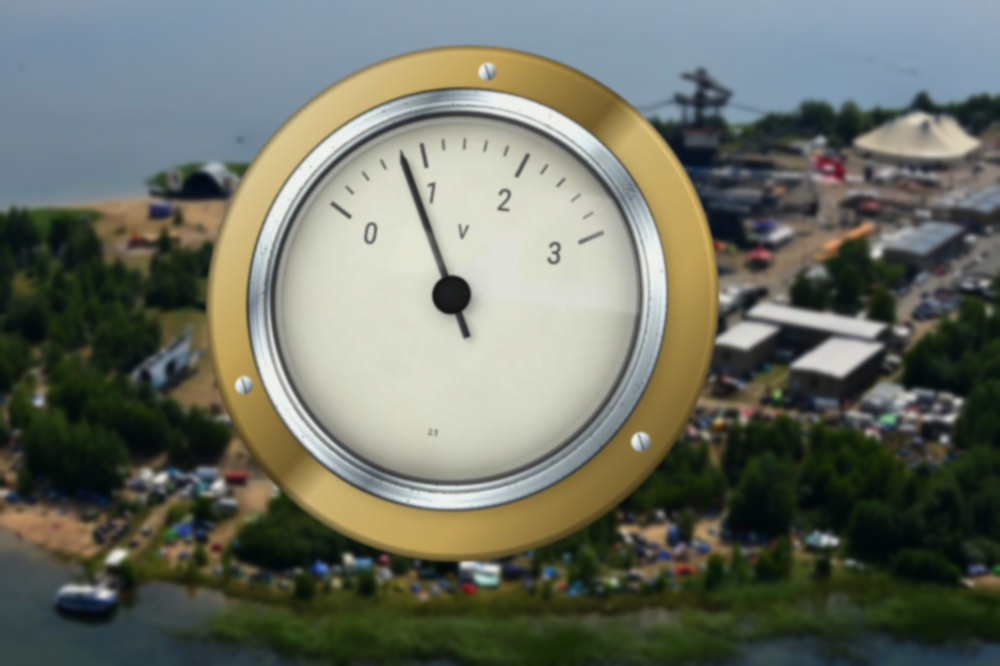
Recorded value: {"value": 0.8, "unit": "V"}
